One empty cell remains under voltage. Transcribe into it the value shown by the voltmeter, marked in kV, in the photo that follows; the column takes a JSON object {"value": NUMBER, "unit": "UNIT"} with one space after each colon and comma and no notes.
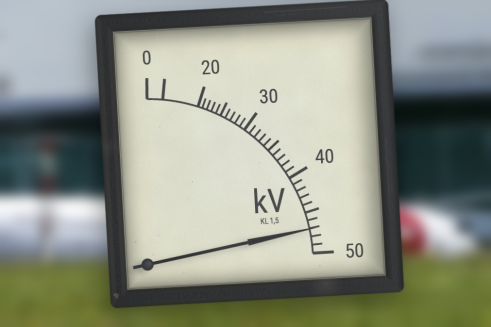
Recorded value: {"value": 47, "unit": "kV"}
